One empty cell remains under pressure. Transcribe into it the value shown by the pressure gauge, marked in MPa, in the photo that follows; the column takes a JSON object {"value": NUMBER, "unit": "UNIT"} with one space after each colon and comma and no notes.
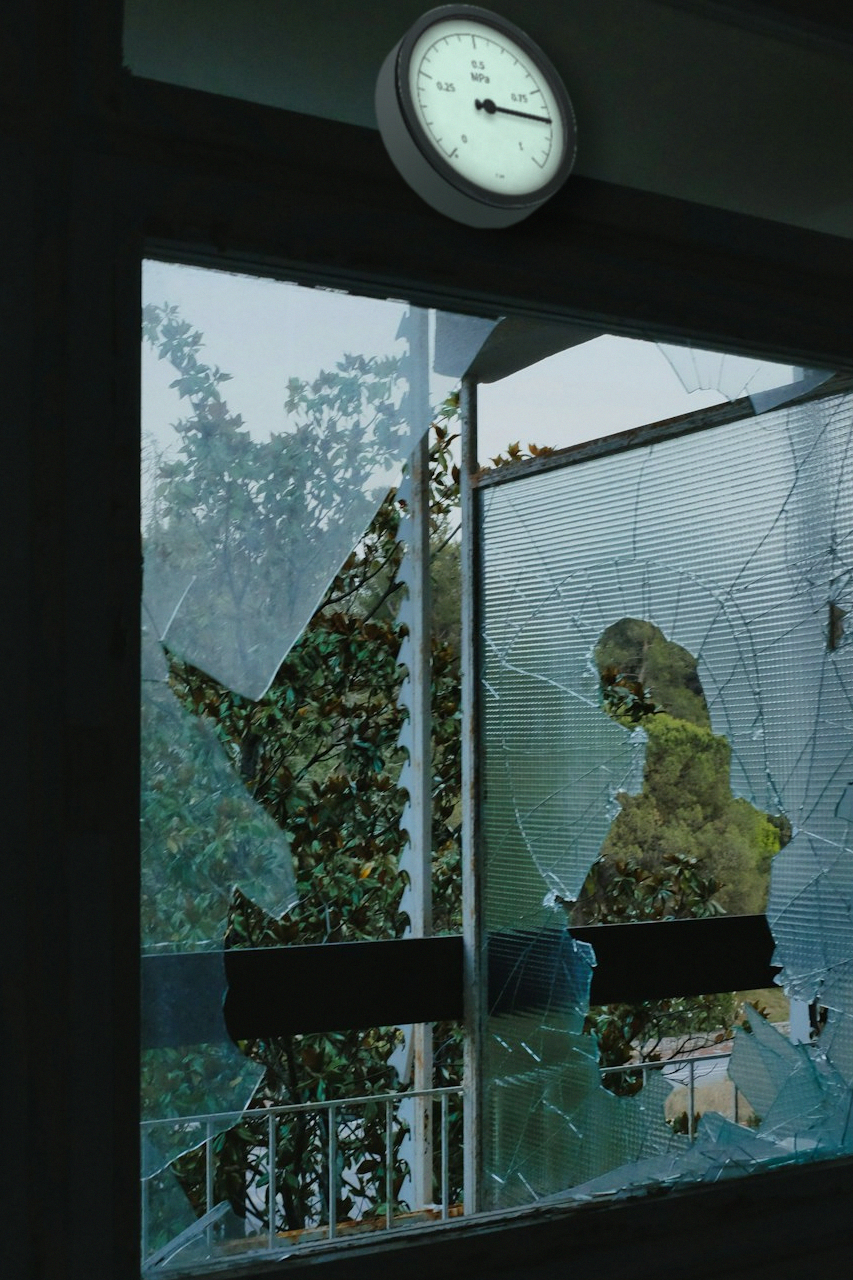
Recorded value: {"value": 0.85, "unit": "MPa"}
